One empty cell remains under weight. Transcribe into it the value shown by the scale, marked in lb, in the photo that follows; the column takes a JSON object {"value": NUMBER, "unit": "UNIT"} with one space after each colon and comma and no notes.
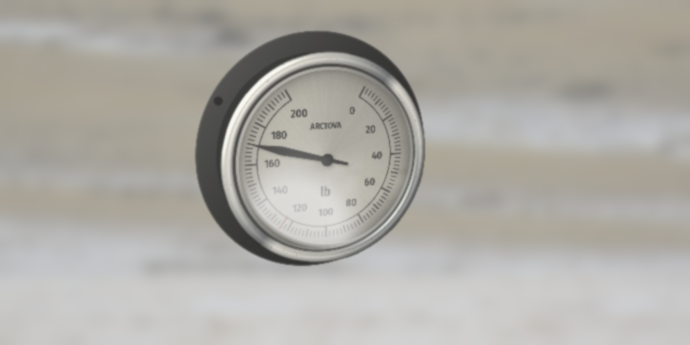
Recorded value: {"value": 170, "unit": "lb"}
